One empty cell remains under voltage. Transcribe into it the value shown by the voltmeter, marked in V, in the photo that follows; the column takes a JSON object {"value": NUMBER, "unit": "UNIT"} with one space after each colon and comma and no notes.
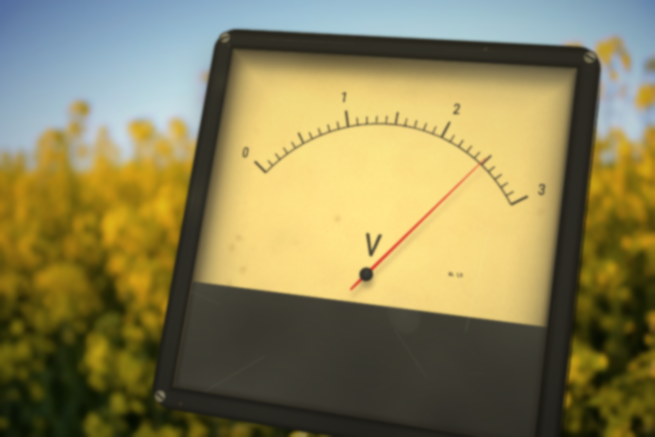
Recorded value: {"value": 2.5, "unit": "V"}
